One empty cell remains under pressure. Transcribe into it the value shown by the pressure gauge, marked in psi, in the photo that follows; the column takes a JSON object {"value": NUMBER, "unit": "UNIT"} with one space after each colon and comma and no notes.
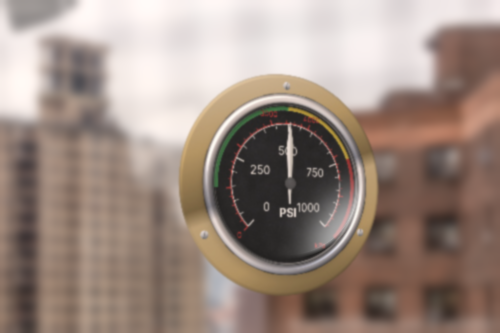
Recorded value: {"value": 500, "unit": "psi"}
